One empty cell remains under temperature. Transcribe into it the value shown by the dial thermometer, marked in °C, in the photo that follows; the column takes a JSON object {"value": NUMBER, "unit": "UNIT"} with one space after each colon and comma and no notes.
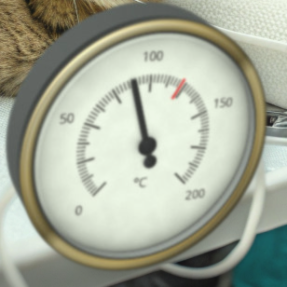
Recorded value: {"value": 87.5, "unit": "°C"}
